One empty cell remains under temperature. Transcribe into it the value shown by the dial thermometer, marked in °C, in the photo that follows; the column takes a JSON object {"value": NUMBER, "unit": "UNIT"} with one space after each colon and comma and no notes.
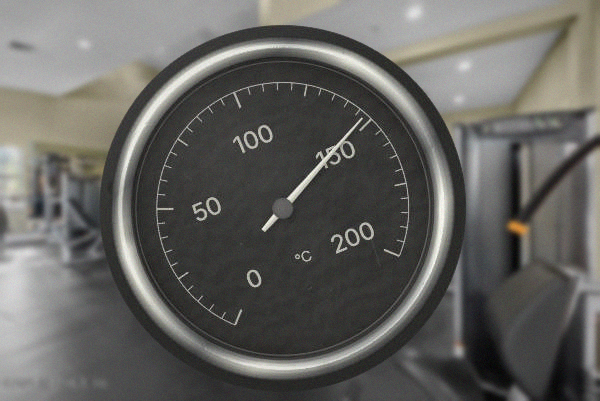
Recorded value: {"value": 147.5, "unit": "°C"}
